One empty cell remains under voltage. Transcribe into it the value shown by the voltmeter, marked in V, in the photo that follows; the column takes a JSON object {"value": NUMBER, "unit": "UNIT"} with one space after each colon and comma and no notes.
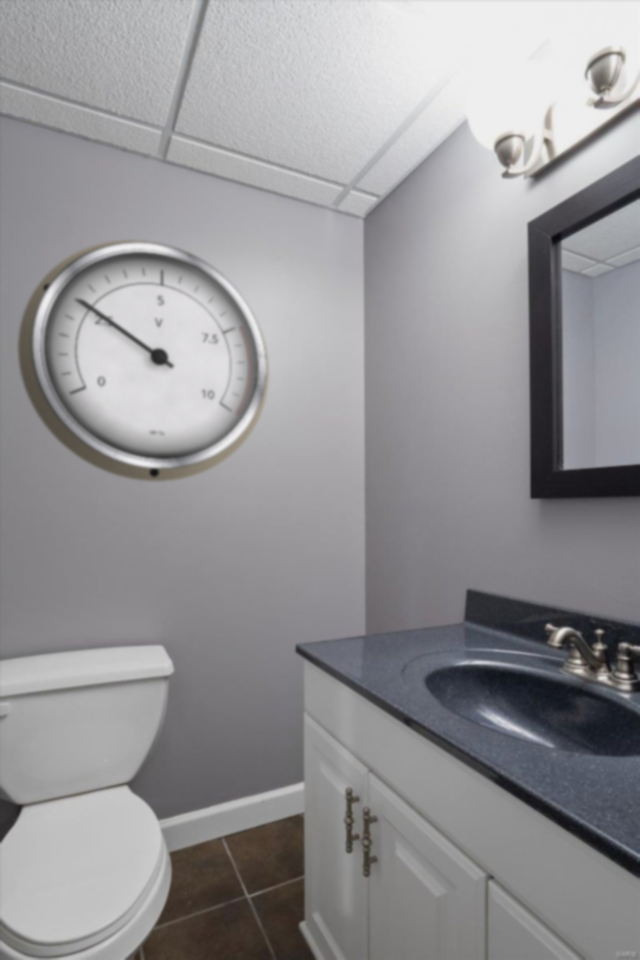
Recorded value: {"value": 2.5, "unit": "V"}
